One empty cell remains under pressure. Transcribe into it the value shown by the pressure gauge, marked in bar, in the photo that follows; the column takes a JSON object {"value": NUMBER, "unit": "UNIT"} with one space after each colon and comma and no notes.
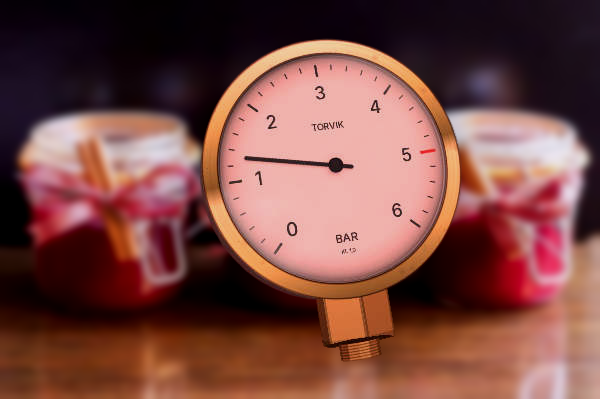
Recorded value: {"value": 1.3, "unit": "bar"}
